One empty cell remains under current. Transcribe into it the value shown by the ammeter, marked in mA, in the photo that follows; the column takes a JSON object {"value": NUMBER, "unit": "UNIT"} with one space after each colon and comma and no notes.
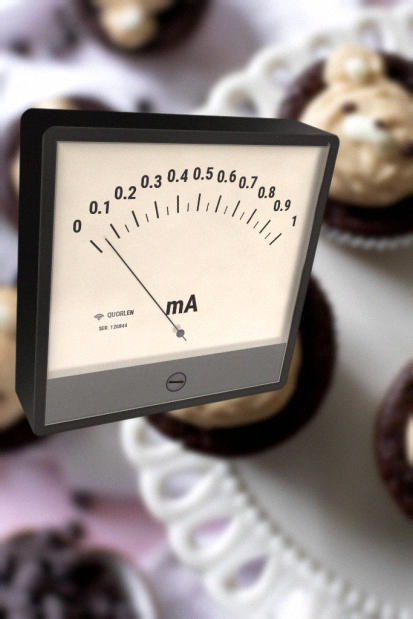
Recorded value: {"value": 0.05, "unit": "mA"}
